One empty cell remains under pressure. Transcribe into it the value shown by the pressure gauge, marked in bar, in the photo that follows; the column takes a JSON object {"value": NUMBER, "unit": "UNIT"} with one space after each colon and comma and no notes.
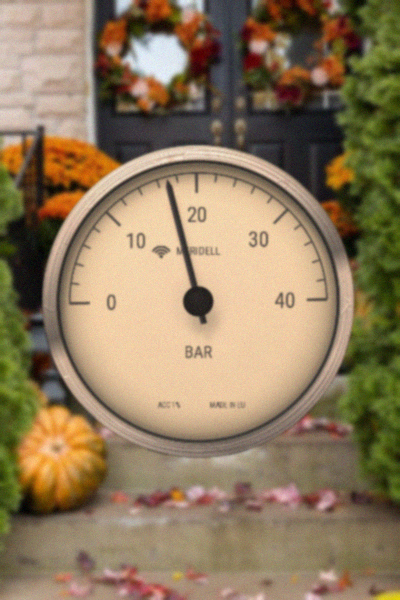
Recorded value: {"value": 17, "unit": "bar"}
